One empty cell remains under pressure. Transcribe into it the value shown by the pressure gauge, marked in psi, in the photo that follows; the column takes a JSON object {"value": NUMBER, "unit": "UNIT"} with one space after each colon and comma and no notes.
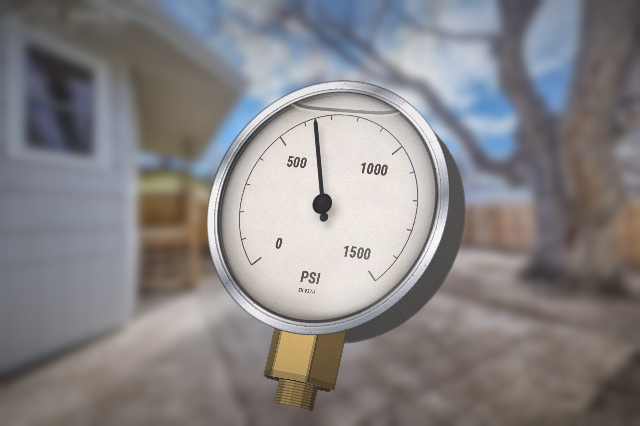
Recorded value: {"value": 650, "unit": "psi"}
